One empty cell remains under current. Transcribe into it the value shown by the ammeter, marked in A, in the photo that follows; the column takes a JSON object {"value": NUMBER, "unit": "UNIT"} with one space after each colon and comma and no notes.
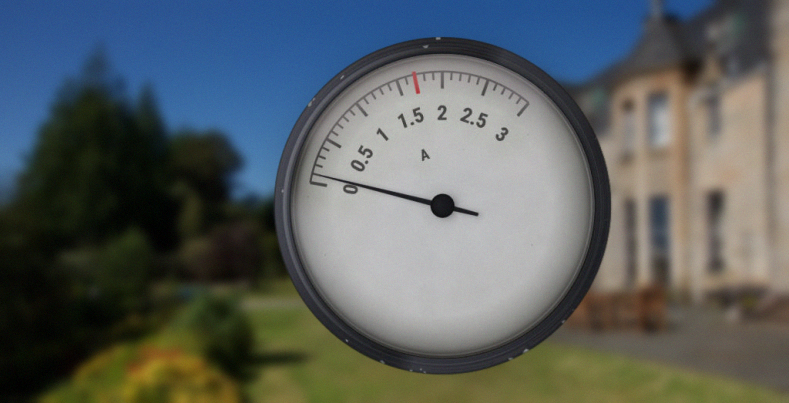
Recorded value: {"value": 0.1, "unit": "A"}
